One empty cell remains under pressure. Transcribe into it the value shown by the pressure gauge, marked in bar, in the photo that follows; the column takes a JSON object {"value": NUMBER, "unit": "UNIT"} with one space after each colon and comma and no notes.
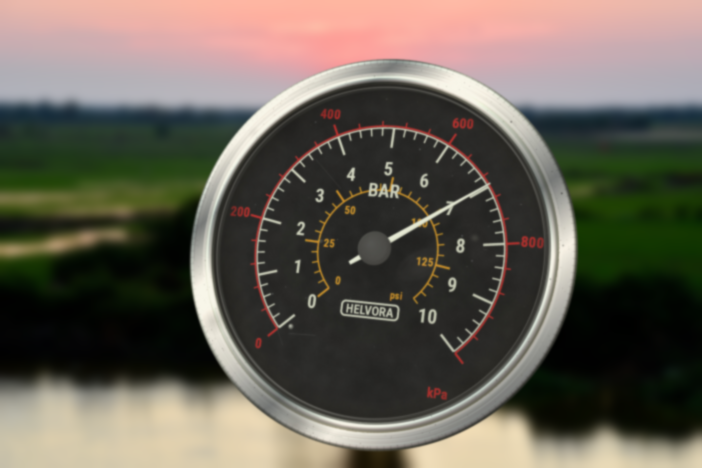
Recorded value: {"value": 7, "unit": "bar"}
